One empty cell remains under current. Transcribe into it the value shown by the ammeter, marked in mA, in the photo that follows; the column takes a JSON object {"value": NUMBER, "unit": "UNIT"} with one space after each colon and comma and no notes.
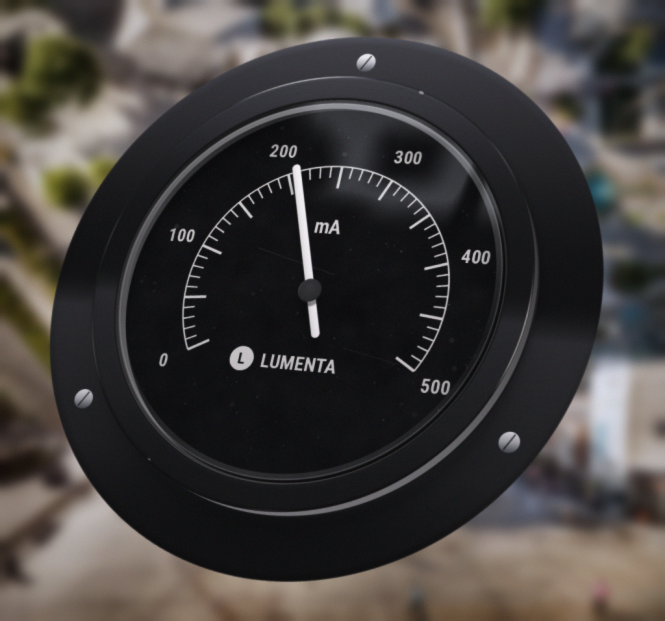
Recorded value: {"value": 210, "unit": "mA"}
